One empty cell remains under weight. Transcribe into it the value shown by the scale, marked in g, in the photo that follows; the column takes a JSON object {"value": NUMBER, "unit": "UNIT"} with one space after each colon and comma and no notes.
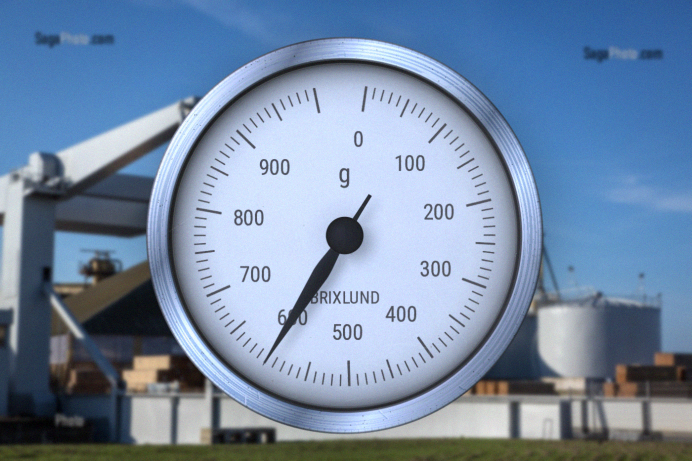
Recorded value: {"value": 600, "unit": "g"}
